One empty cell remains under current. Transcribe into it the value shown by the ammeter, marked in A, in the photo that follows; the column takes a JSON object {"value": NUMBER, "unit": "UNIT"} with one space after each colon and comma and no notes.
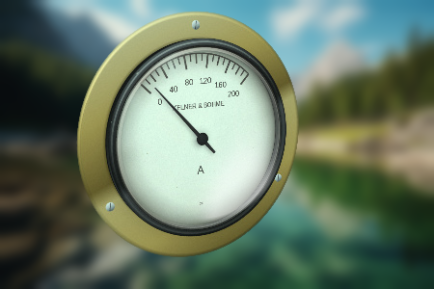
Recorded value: {"value": 10, "unit": "A"}
